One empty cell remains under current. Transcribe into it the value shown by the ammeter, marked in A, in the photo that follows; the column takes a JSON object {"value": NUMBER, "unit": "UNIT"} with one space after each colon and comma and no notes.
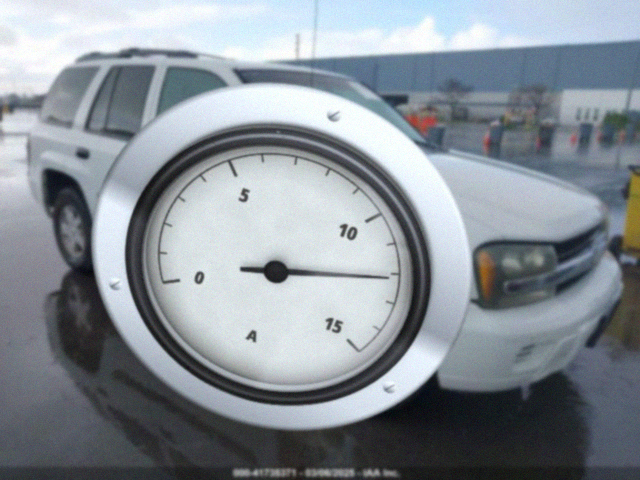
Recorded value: {"value": 12, "unit": "A"}
